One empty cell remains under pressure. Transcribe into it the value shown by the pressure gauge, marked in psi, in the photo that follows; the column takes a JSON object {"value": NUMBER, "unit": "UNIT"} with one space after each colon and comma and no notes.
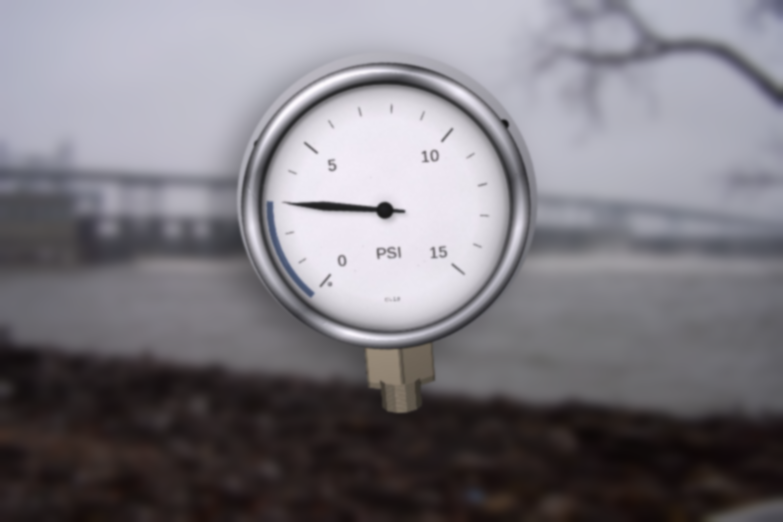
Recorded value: {"value": 3, "unit": "psi"}
